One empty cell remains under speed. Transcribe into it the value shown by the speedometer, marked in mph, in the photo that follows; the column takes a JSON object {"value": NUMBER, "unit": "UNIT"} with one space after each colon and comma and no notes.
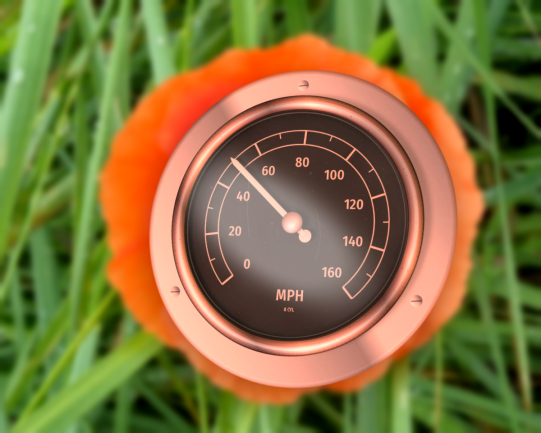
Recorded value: {"value": 50, "unit": "mph"}
